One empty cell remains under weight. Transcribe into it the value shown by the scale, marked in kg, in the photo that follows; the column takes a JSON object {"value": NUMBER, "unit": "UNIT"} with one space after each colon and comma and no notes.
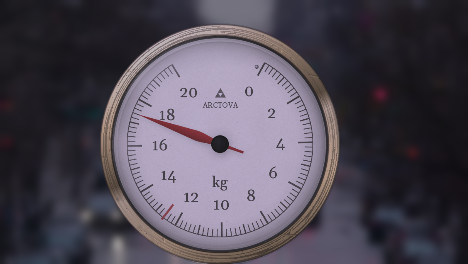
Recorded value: {"value": 17.4, "unit": "kg"}
